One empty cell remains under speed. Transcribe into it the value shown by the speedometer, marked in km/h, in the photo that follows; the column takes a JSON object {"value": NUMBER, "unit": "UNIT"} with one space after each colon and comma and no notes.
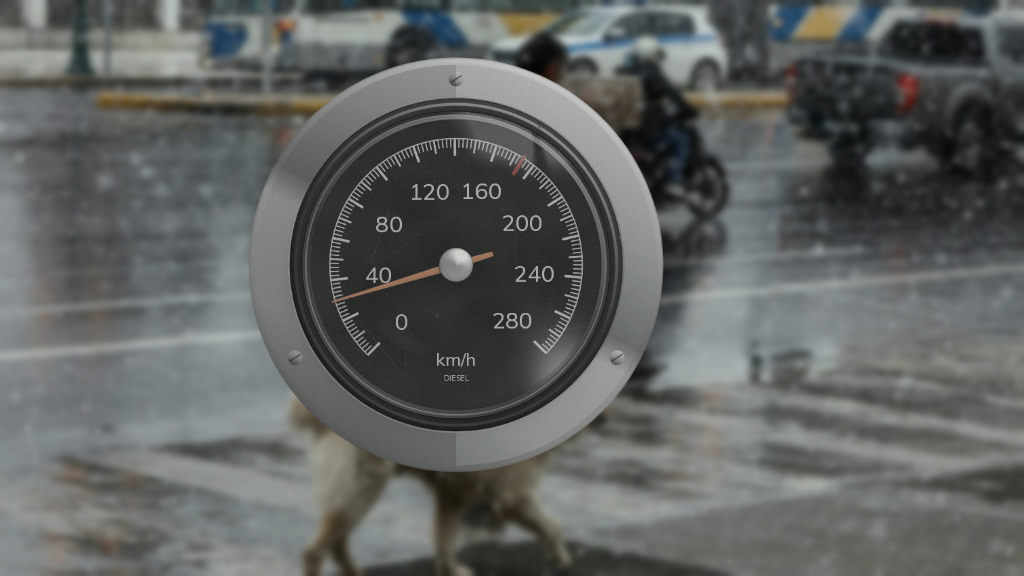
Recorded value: {"value": 30, "unit": "km/h"}
